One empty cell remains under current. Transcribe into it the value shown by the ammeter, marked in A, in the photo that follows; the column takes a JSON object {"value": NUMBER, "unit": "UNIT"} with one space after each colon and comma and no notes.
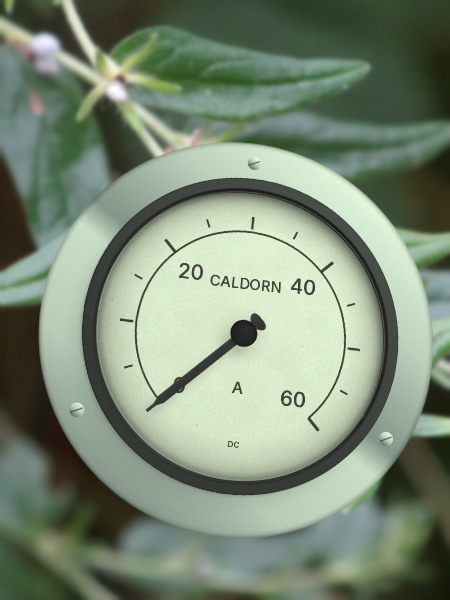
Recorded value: {"value": 0, "unit": "A"}
